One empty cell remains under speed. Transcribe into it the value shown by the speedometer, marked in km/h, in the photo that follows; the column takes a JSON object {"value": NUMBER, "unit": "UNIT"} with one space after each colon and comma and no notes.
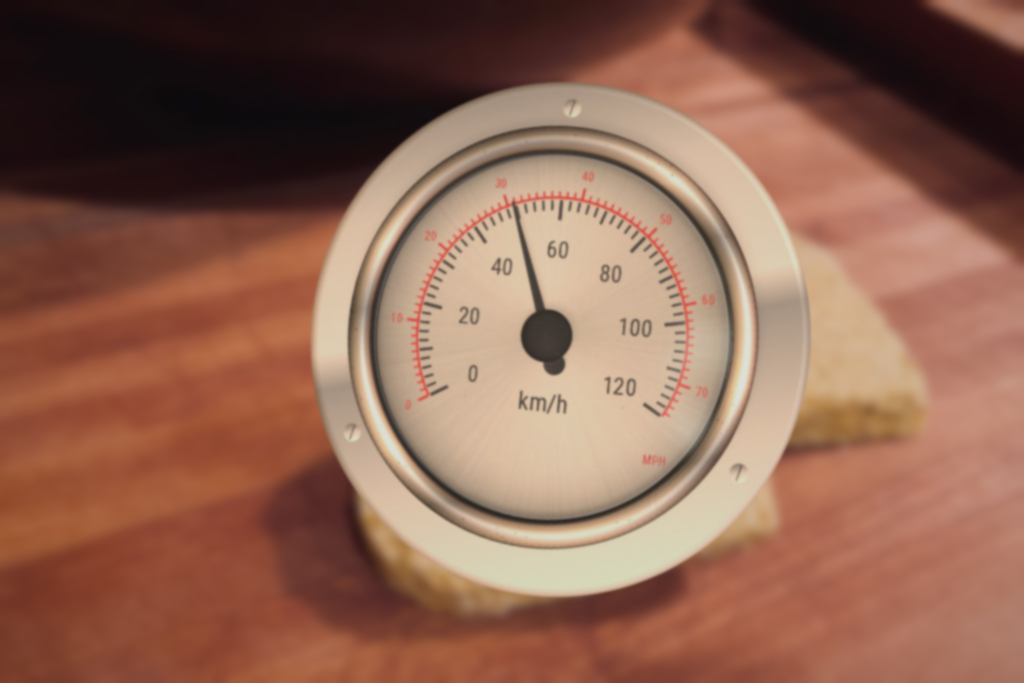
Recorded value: {"value": 50, "unit": "km/h"}
